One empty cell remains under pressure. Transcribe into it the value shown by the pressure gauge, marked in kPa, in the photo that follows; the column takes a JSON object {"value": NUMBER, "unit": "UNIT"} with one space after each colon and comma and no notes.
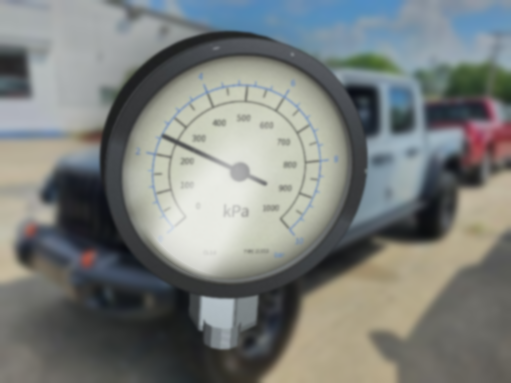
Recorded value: {"value": 250, "unit": "kPa"}
